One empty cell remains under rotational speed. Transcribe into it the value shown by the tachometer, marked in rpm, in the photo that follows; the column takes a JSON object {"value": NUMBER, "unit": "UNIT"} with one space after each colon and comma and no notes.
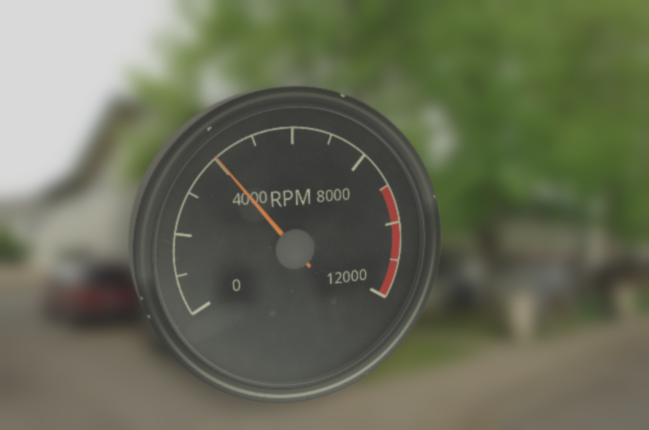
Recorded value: {"value": 4000, "unit": "rpm"}
